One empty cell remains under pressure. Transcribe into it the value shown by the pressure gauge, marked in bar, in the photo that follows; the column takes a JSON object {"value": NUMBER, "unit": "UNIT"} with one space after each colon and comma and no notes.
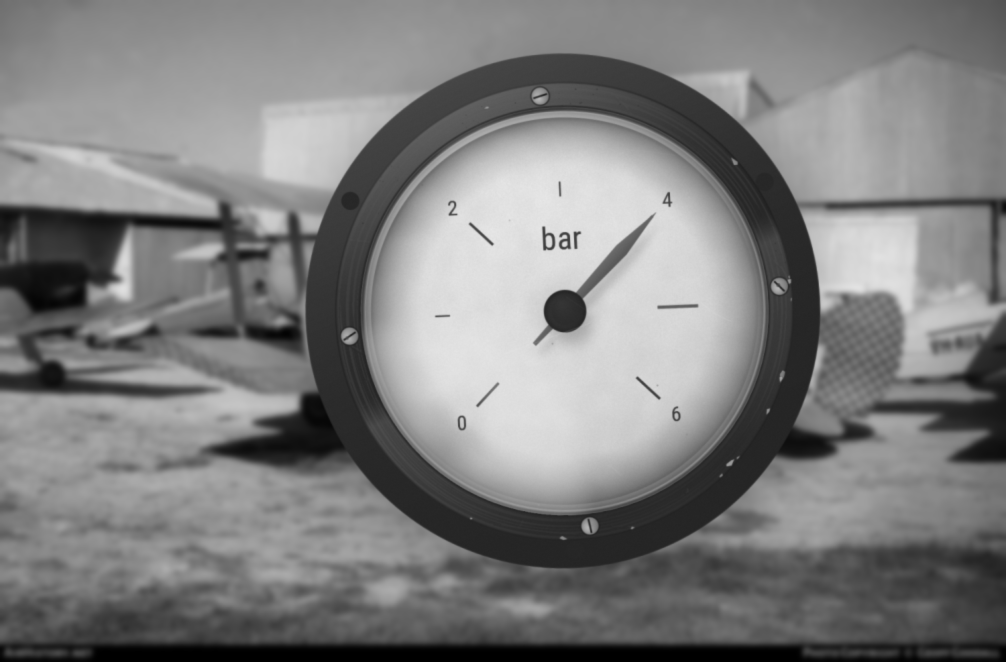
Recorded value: {"value": 4, "unit": "bar"}
